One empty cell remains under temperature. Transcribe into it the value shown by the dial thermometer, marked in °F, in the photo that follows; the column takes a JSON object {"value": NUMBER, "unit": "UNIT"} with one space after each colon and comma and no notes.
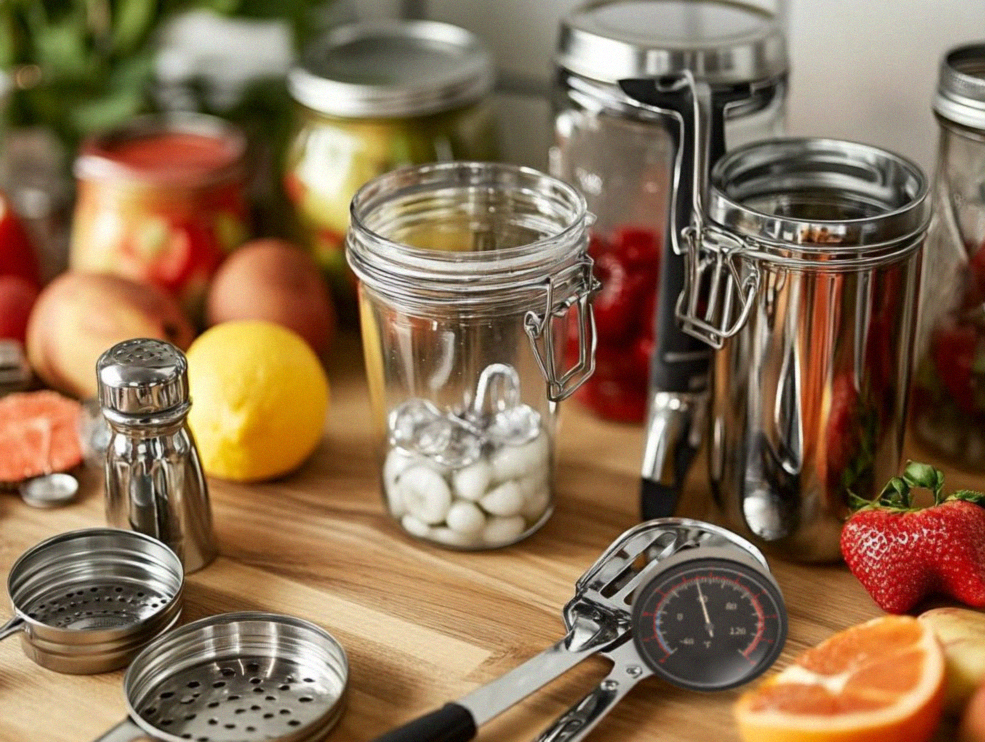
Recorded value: {"value": 40, "unit": "°F"}
